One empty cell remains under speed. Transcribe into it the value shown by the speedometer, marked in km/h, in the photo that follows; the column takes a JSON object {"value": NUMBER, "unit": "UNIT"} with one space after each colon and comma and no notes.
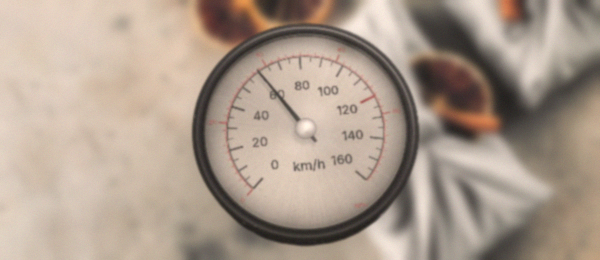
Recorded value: {"value": 60, "unit": "km/h"}
